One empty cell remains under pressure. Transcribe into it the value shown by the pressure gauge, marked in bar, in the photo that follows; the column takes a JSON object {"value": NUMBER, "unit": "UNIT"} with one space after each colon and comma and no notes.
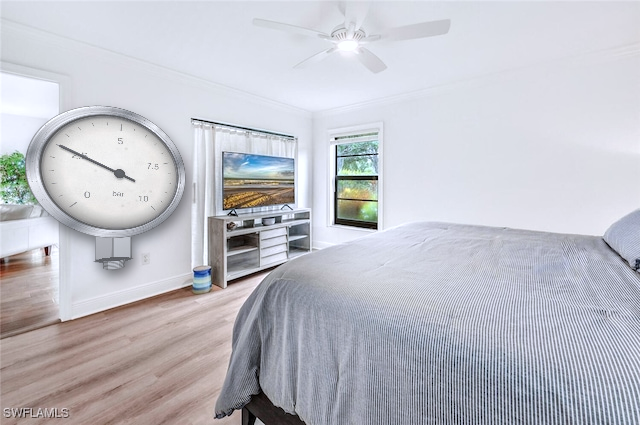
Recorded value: {"value": 2.5, "unit": "bar"}
